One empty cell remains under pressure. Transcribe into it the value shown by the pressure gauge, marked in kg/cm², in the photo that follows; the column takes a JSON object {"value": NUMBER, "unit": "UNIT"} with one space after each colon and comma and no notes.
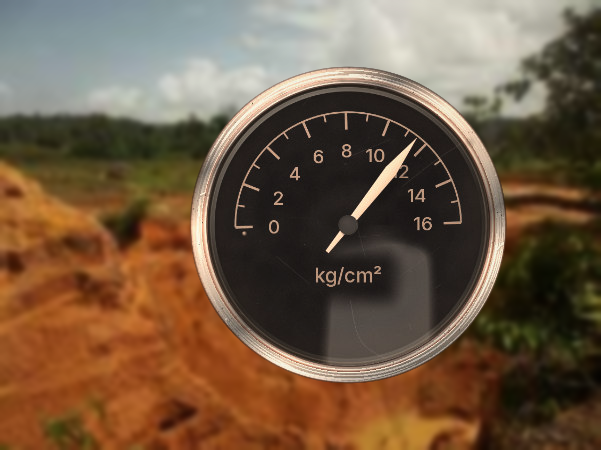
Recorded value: {"value": 11.5, "unit": "kg/cm²"}
